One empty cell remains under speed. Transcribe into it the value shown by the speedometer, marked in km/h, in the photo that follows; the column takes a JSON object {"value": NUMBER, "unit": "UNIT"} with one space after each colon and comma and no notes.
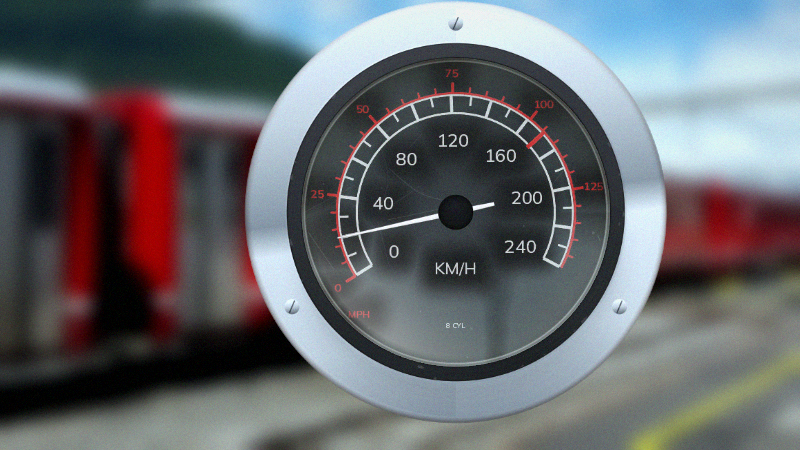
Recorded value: {"value": 20, "unit": "km/h"}
